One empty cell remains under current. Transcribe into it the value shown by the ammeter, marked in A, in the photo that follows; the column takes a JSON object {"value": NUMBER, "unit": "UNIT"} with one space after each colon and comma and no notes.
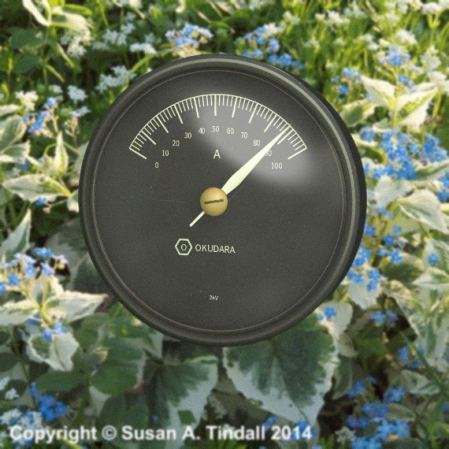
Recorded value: {"value": 88, "unit": "A"}
